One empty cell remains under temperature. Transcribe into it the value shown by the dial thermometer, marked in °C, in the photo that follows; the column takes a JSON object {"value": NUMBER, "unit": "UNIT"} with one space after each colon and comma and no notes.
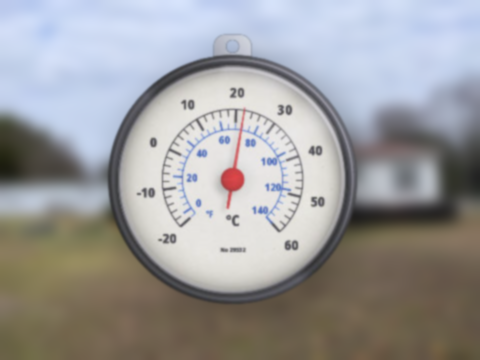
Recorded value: {"value": 22, "unit": "°C"}
